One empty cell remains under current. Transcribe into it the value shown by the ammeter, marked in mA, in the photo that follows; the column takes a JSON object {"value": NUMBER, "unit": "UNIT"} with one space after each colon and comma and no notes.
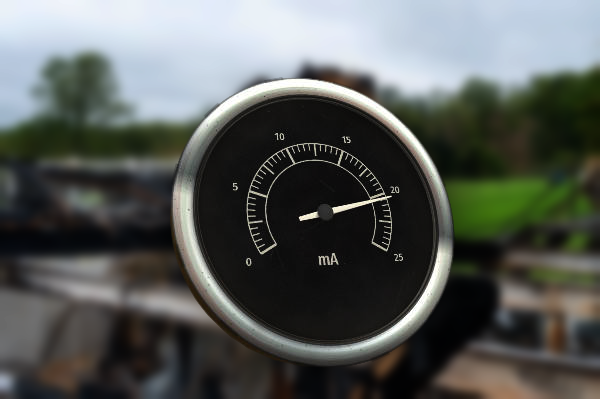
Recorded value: {"value": 20.5, "unit": "mA"}
